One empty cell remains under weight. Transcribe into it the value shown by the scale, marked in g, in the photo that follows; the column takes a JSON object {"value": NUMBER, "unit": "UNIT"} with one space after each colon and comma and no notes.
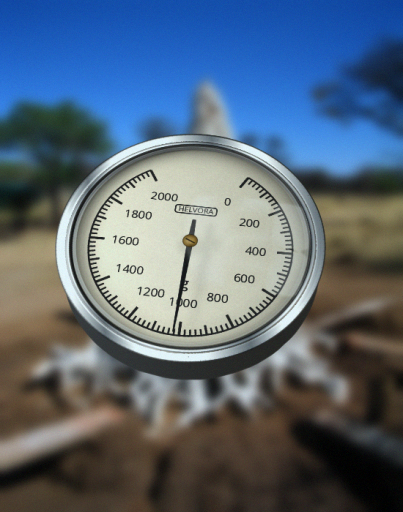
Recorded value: {"value": 1020, "unit": "g"}
